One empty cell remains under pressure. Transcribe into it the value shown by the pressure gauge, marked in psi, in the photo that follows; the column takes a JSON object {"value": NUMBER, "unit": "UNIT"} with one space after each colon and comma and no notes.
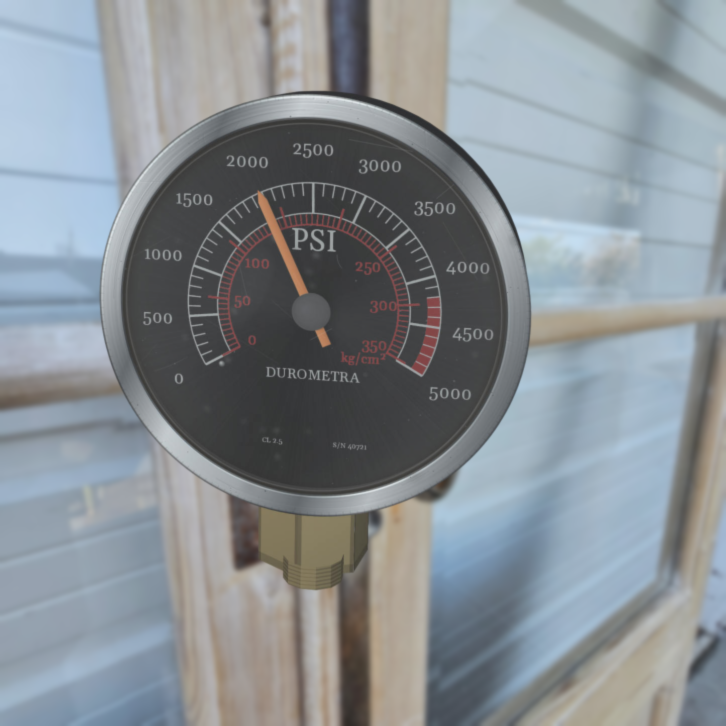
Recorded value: {"value": 2000, "unit": "psi"}
